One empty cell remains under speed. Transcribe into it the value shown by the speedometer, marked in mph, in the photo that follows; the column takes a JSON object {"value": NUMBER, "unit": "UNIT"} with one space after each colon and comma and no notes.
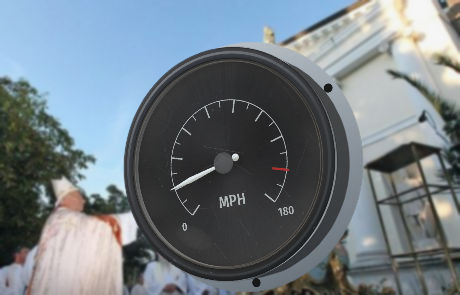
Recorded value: {"value": 20, "unit": "mph"}
